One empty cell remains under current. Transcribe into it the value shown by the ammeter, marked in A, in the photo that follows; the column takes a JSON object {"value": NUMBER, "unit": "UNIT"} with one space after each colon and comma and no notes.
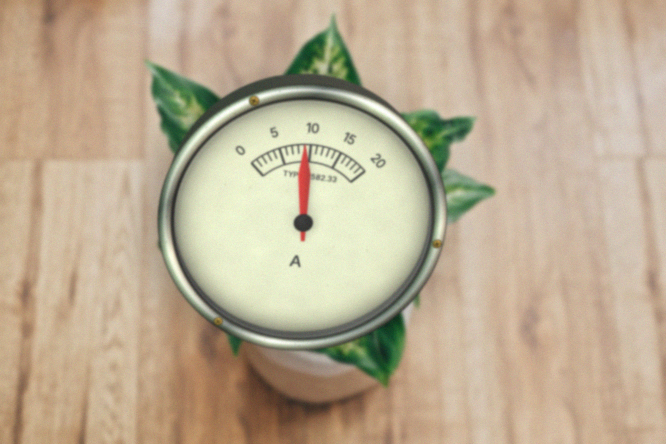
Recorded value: {"value": 9, "unit": "A"}
